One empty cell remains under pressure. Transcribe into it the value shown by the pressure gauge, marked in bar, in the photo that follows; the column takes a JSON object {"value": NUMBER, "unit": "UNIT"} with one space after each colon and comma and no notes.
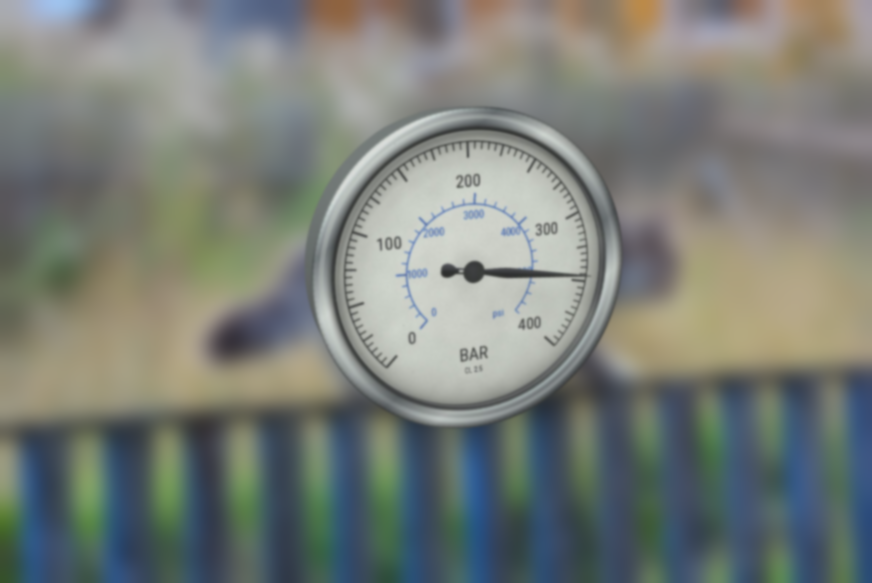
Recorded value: {"value": 345, "unit": "bar"}
